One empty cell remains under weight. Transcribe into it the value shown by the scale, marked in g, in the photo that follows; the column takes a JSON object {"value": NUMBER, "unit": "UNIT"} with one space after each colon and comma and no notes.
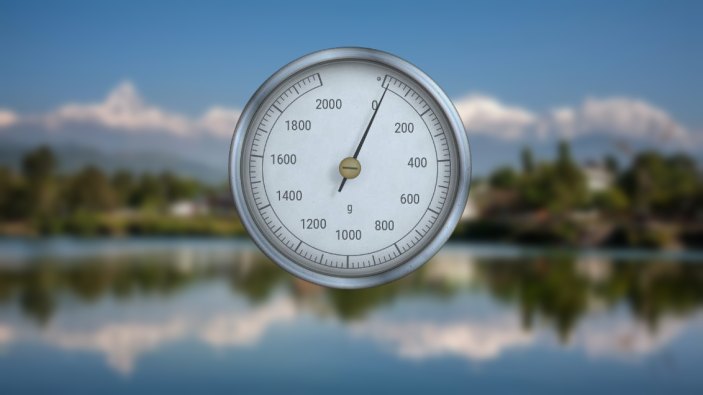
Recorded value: {"value": 20, "unit": "g"}
